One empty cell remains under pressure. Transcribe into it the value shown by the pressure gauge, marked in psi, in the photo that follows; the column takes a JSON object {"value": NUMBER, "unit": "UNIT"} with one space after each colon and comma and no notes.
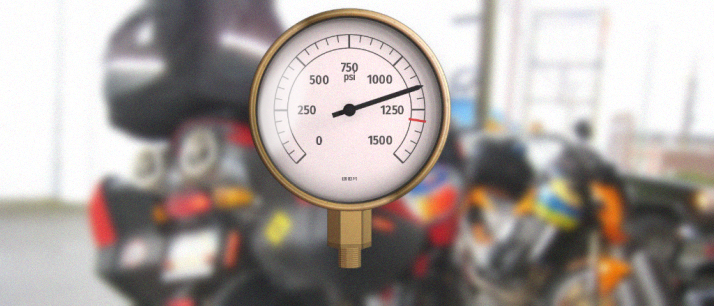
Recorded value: {"value": 1150, "unit": "psi"}
